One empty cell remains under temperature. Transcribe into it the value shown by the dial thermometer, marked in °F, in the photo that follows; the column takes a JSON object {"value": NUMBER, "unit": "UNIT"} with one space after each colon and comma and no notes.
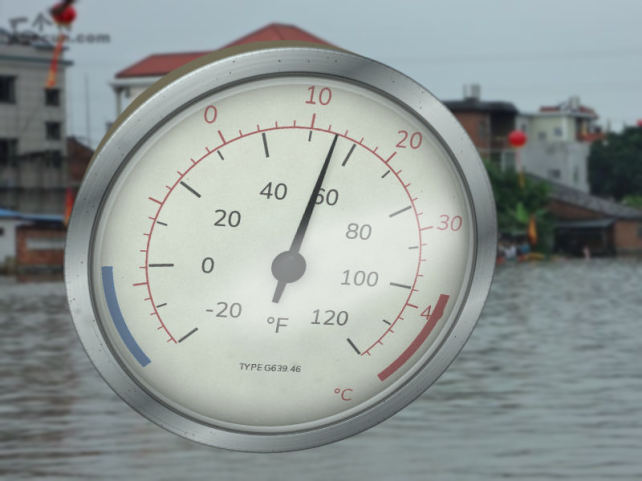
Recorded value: {"value": 55, "unit": "°F"}
